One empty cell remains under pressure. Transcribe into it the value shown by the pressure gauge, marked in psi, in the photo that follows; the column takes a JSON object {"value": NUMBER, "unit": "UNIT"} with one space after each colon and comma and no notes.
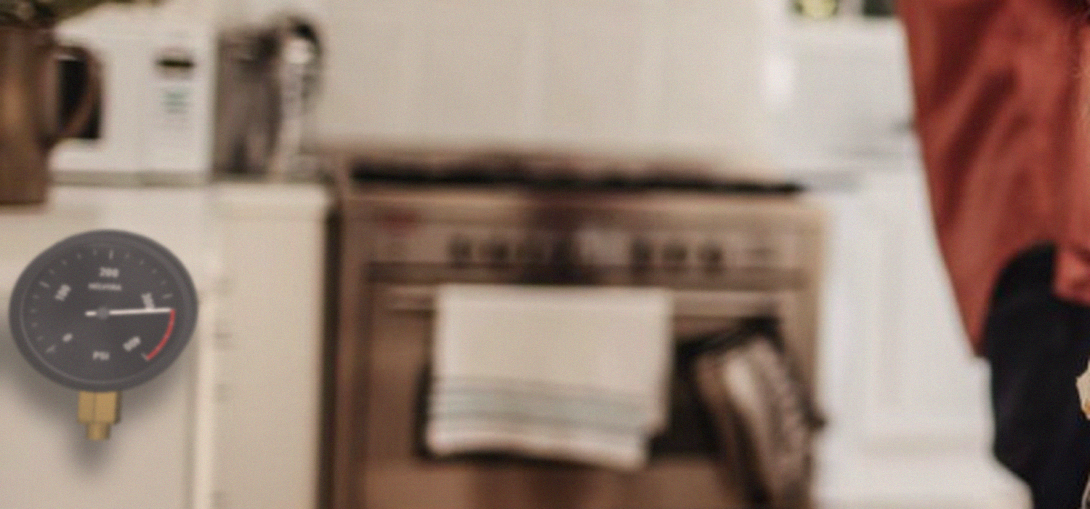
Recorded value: {"value": 320, "unit": "psi"}
